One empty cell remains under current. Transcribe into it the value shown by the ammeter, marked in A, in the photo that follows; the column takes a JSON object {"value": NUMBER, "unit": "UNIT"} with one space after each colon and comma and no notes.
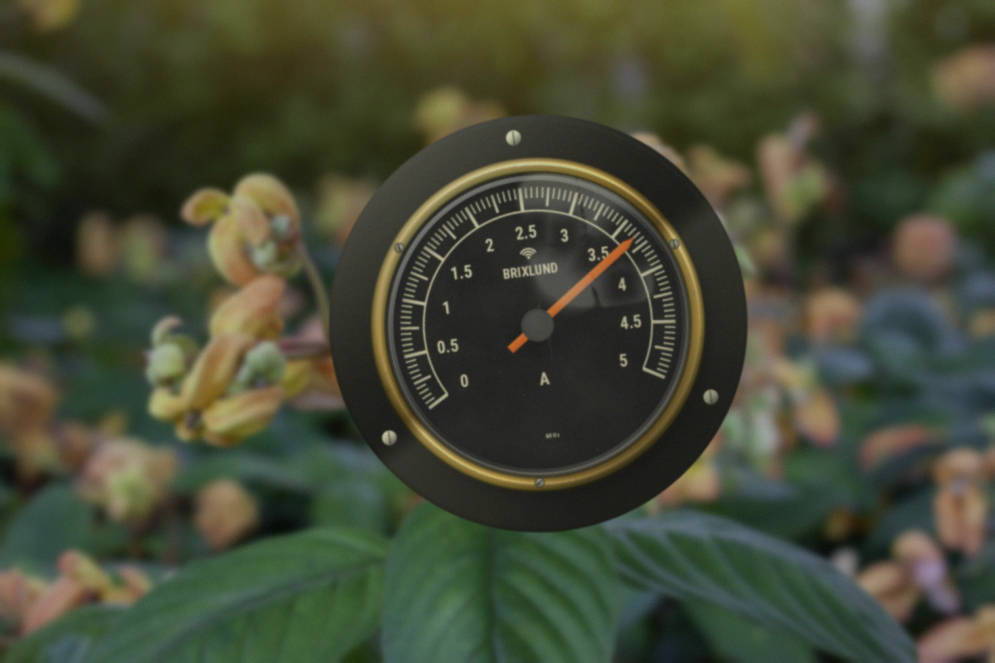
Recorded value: {"value": 3.65, "unit": "A"}
